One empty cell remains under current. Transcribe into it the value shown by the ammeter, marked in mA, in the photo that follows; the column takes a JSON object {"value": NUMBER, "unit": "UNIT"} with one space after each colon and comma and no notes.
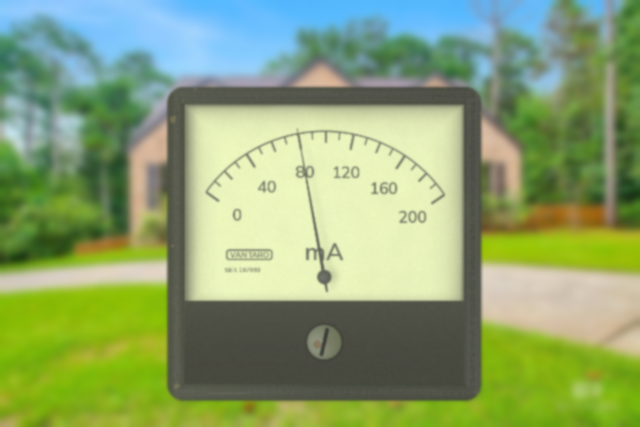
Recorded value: {"value": 80, "unit": "mA"}
